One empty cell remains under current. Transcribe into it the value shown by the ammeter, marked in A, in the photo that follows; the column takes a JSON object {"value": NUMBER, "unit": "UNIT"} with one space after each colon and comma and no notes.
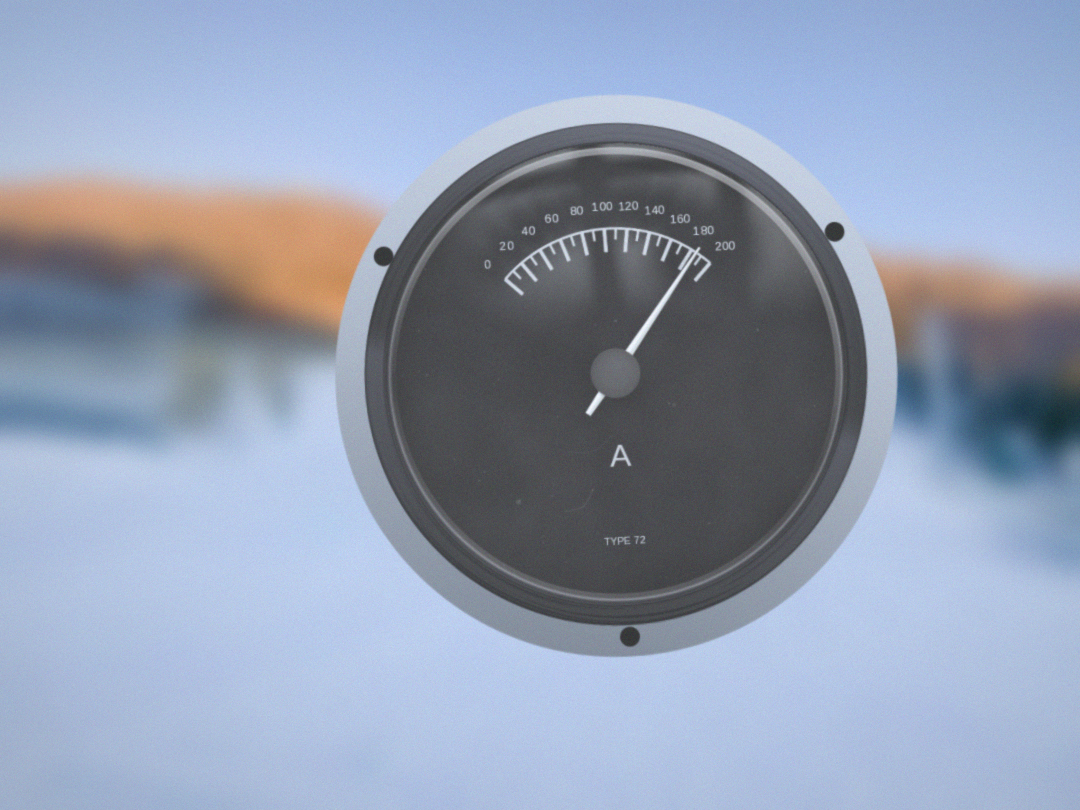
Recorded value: {"value": 185, "unit": "A"}
